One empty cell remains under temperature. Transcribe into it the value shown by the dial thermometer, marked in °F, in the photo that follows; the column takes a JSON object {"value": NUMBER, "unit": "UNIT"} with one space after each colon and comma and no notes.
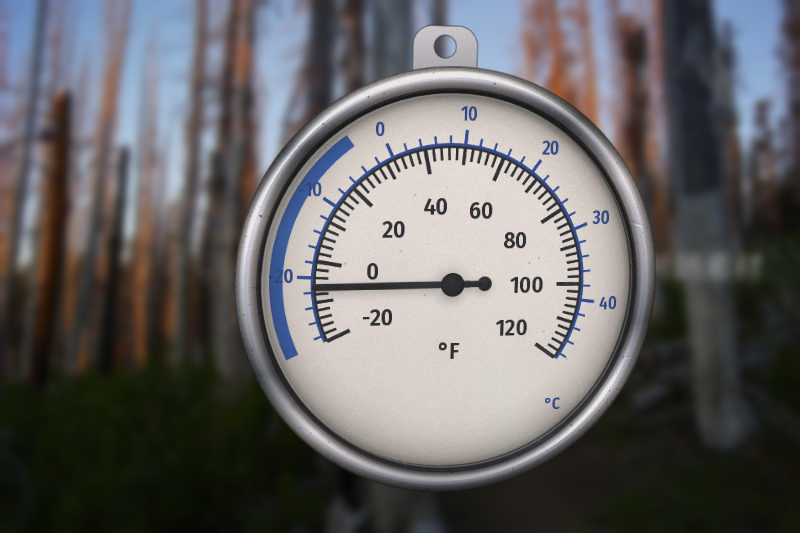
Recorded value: {"value": -6, "unit": "°F"}
